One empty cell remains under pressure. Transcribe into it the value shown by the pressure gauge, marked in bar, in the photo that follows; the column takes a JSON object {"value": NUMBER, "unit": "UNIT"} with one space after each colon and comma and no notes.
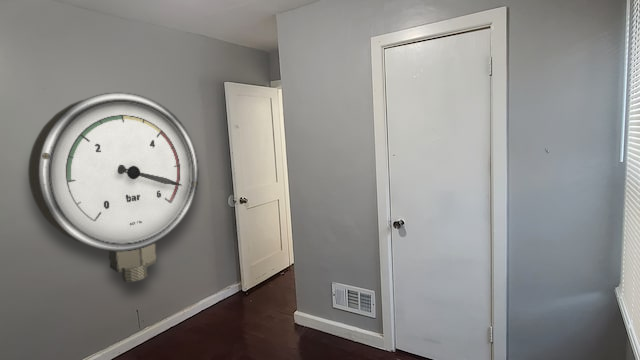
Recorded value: {"value": 5.5, "unit": "bar"}
